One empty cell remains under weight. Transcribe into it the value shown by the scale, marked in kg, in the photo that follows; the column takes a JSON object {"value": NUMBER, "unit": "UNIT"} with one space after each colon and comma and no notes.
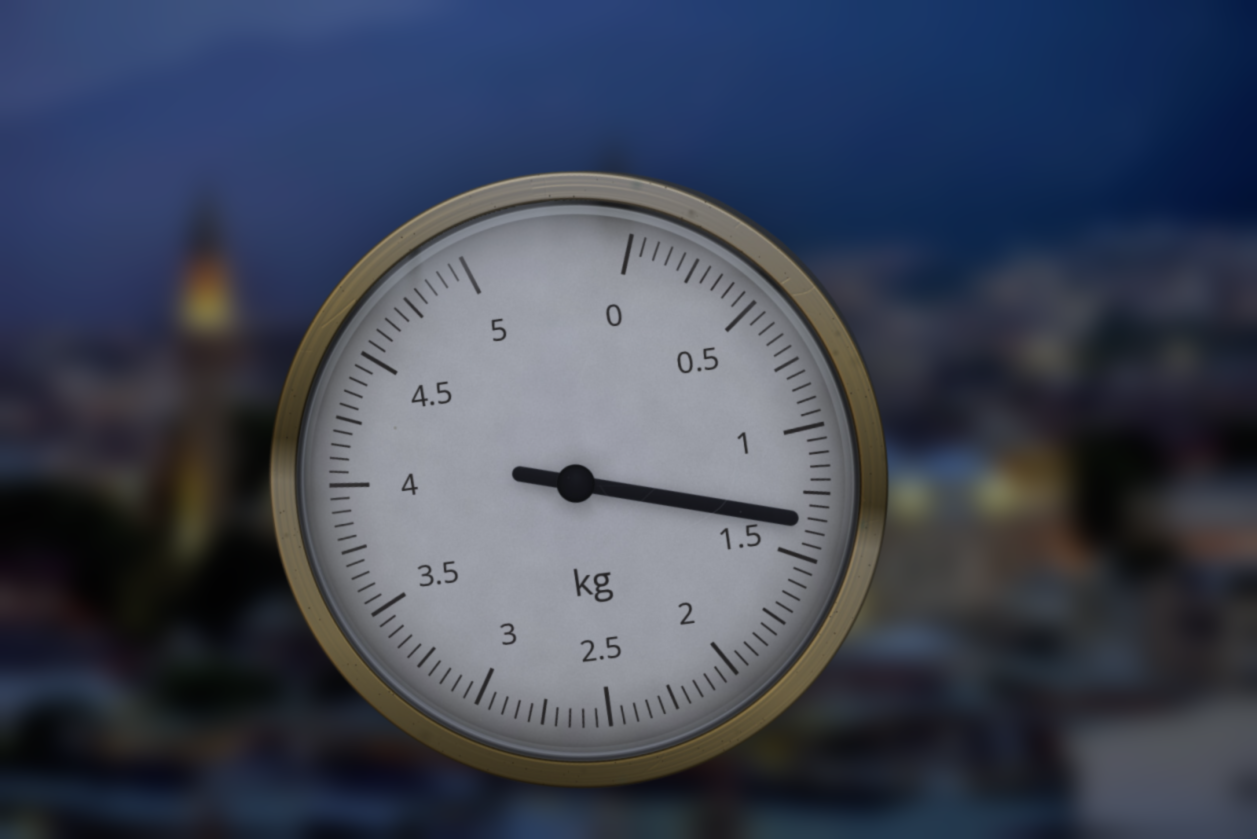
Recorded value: {"value": 1.35, "unit": "kg"}
